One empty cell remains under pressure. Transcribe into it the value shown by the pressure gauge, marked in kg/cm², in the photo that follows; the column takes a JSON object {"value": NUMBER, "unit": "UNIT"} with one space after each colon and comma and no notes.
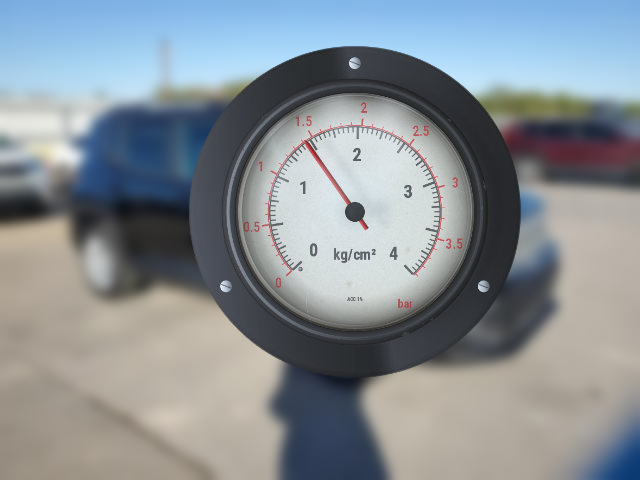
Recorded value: {"value": 1.45, "unit": "kg/cm²"}
